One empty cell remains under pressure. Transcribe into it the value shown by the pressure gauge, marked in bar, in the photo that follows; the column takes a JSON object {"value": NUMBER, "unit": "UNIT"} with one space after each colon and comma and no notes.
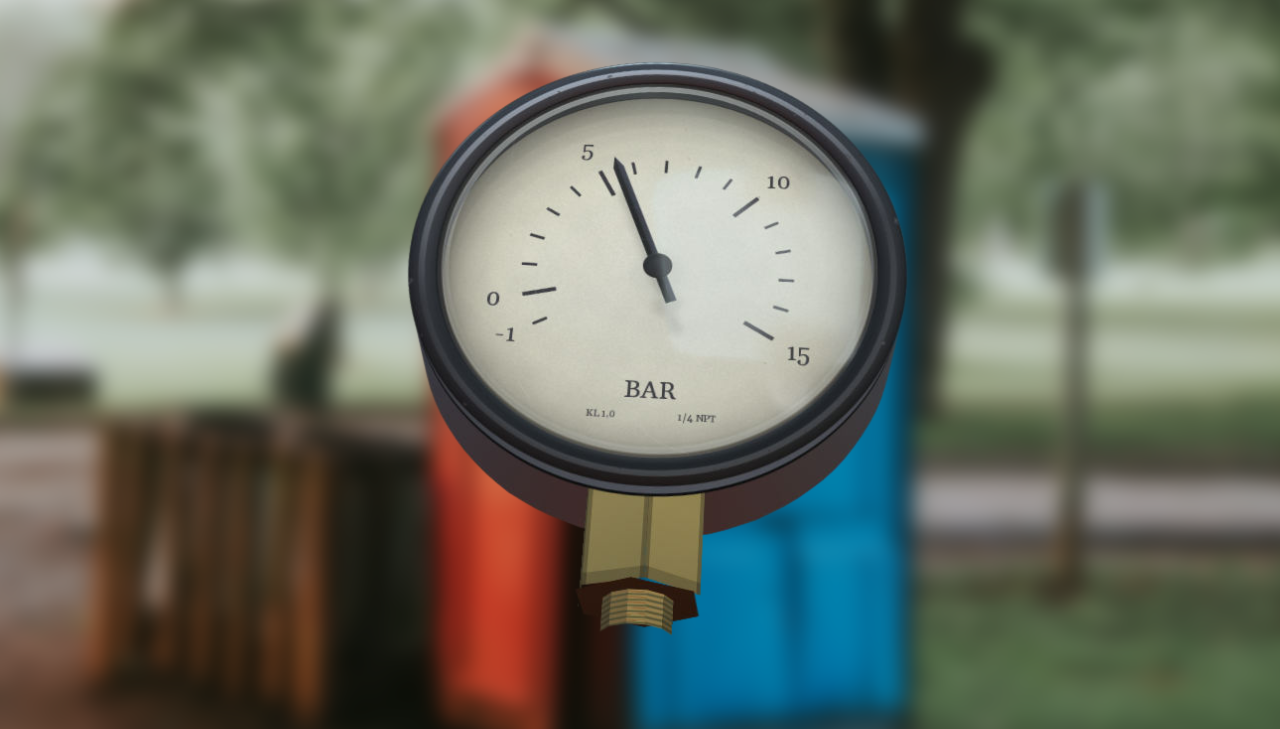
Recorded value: {"value": 5.5, "unit": "bar"}
